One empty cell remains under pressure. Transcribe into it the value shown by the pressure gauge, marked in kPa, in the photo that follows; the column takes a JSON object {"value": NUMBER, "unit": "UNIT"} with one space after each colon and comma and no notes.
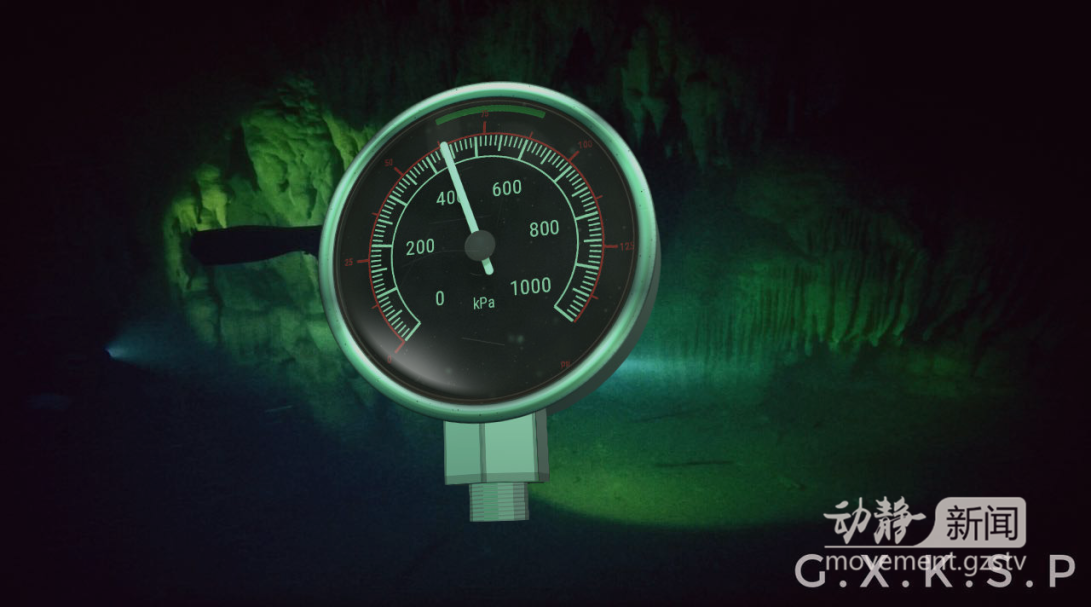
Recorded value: {"value": 440, "unit": "kPa"}
